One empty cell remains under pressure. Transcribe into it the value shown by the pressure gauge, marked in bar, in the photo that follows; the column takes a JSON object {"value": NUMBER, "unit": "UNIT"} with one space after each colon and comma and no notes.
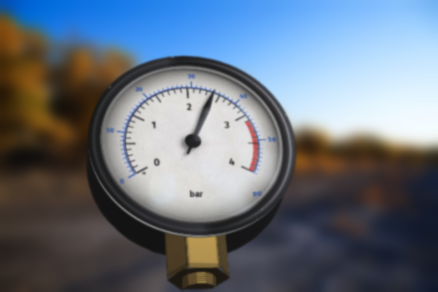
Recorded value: {"value": 2.4, "unit": "bar"}
